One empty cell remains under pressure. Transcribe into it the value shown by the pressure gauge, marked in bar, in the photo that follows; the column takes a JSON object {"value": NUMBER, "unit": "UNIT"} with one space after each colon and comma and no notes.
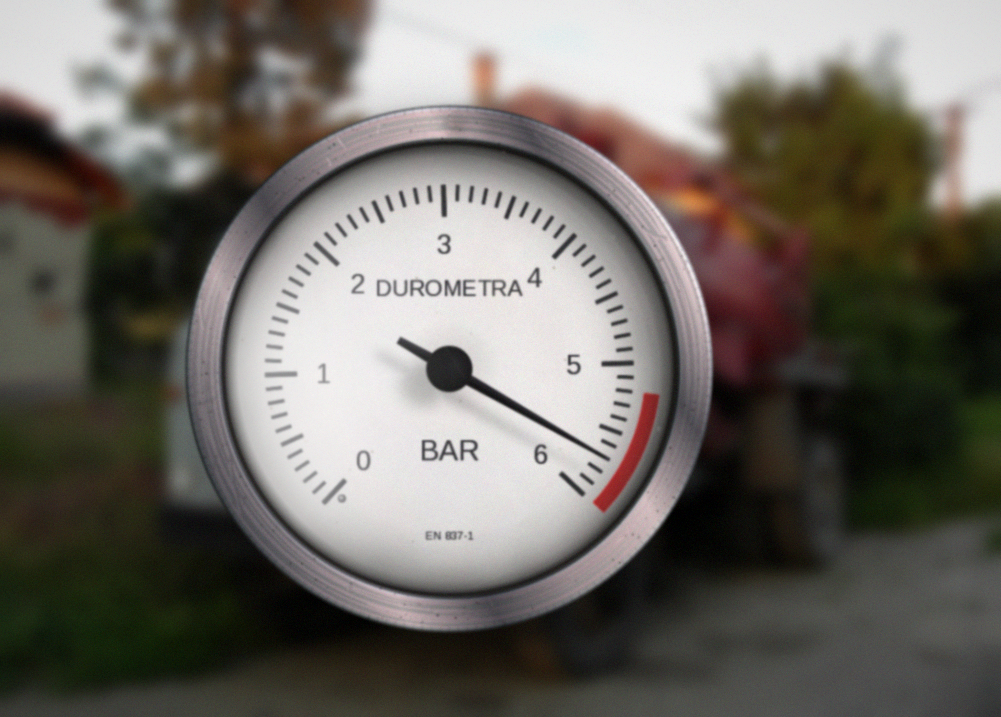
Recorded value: {"value": 5.7, "unit": "bar"}
